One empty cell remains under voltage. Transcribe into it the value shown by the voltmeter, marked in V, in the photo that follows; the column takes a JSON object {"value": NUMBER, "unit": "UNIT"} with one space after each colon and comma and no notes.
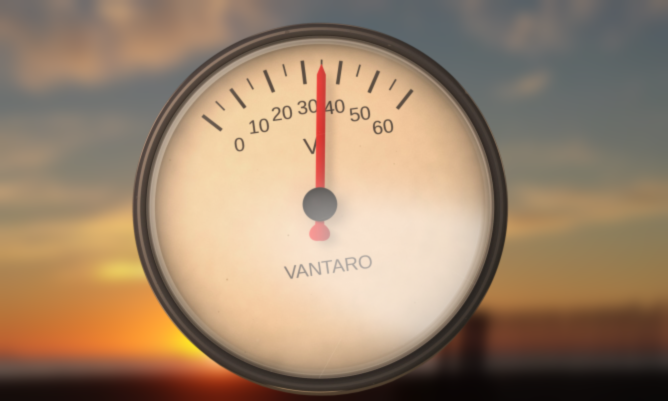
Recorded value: {"value": 35, "unit": "V"}
